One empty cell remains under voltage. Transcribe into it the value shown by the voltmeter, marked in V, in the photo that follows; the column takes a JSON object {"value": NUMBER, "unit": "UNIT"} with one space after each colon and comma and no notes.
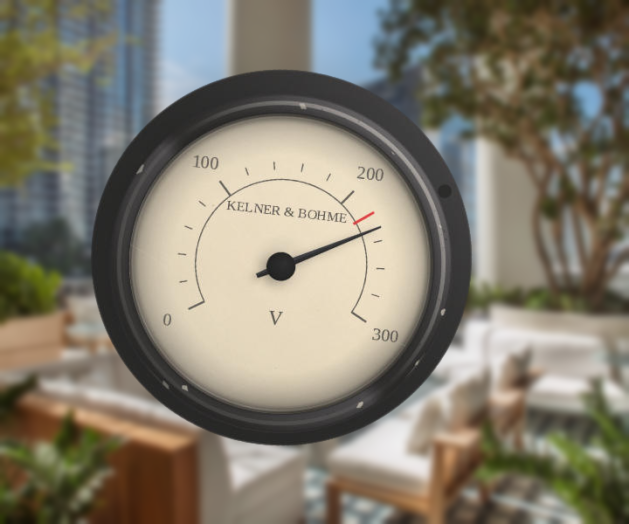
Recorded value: {"value": 230, "unit": "V"}
